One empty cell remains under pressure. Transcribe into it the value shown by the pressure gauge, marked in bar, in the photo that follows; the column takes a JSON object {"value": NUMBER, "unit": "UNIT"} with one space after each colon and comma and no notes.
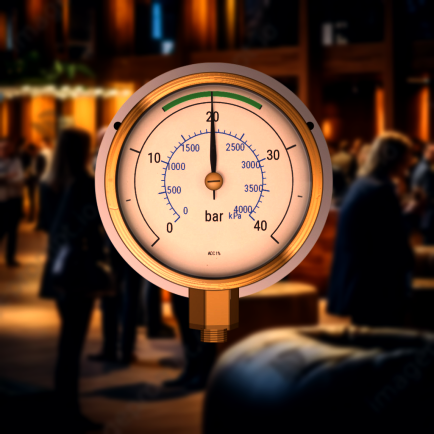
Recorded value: {"value": 20, "unit": "bar"}
